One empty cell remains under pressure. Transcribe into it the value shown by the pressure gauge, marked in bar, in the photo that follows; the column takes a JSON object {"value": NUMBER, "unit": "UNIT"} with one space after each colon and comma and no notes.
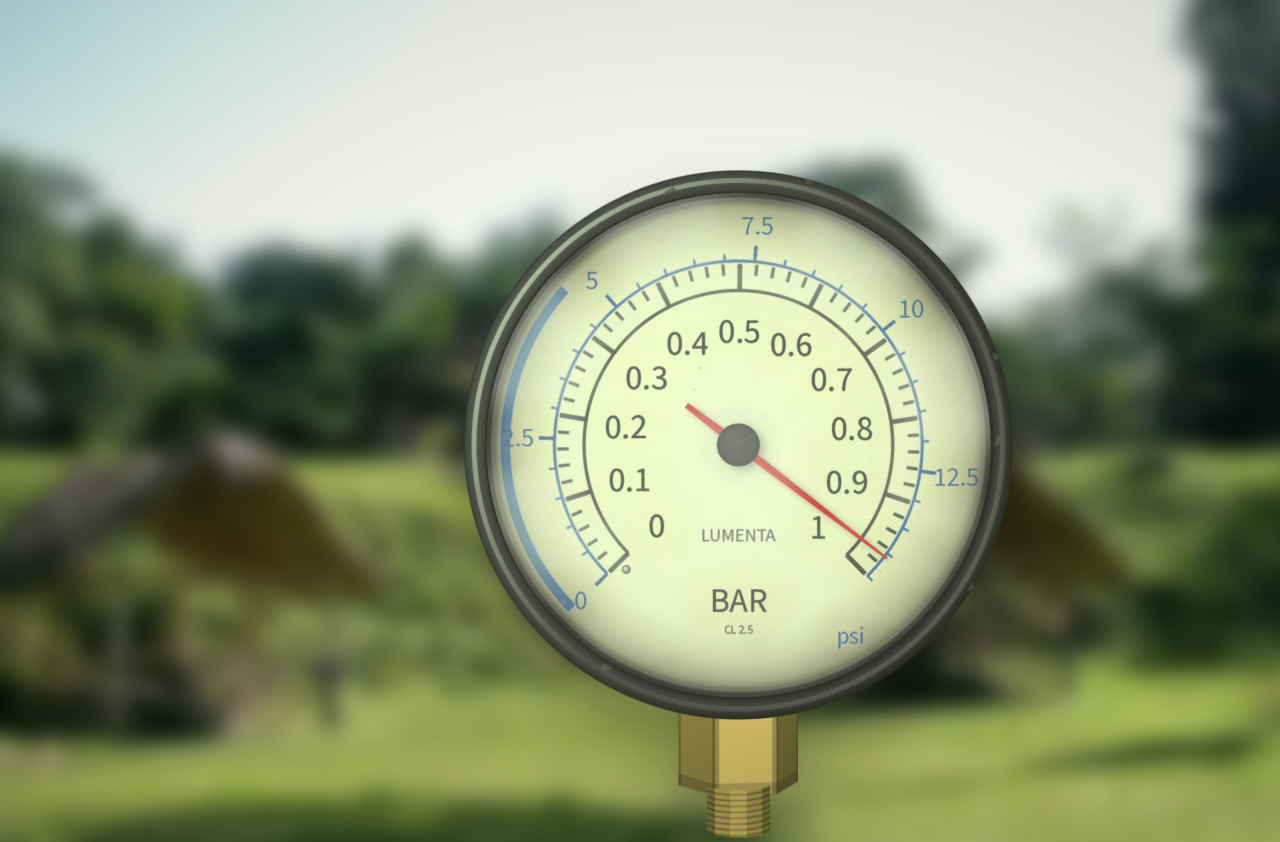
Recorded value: {"value": 0.97, "unit": "bar"}
